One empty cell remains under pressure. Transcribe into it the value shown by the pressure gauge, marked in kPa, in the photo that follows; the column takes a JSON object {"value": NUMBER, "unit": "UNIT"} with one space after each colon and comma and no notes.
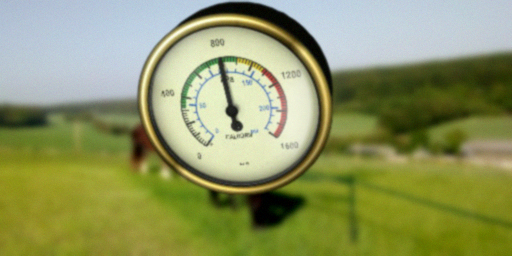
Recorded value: {"value": 800, "unit": "kPa"}
